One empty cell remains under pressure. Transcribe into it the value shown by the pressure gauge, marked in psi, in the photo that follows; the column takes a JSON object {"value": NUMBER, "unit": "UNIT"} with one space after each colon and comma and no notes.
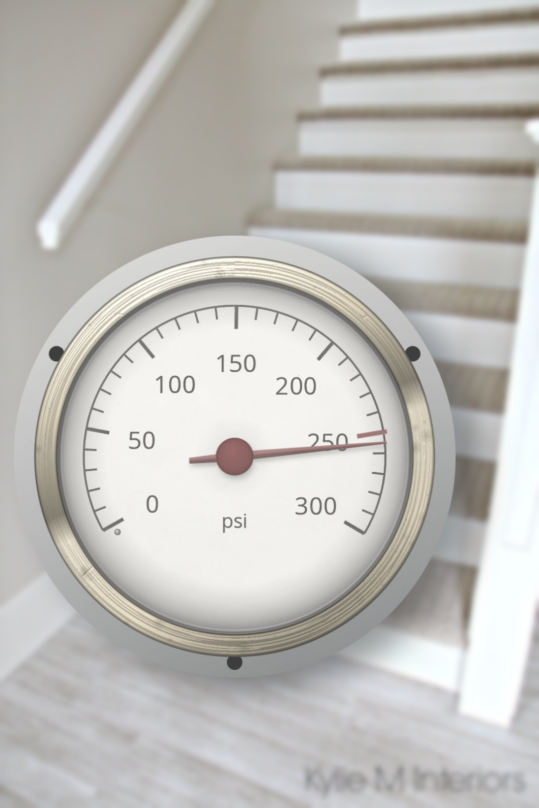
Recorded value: {"value": 255, "unit": "psi"}
